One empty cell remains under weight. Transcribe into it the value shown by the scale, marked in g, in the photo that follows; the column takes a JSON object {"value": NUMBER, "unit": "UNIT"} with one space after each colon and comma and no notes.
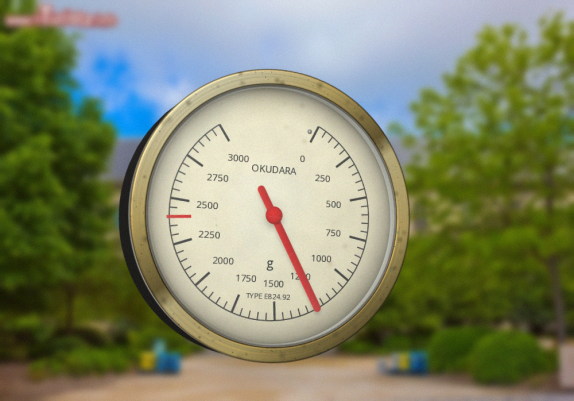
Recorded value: {"value": 1250, "unit": "g"}
